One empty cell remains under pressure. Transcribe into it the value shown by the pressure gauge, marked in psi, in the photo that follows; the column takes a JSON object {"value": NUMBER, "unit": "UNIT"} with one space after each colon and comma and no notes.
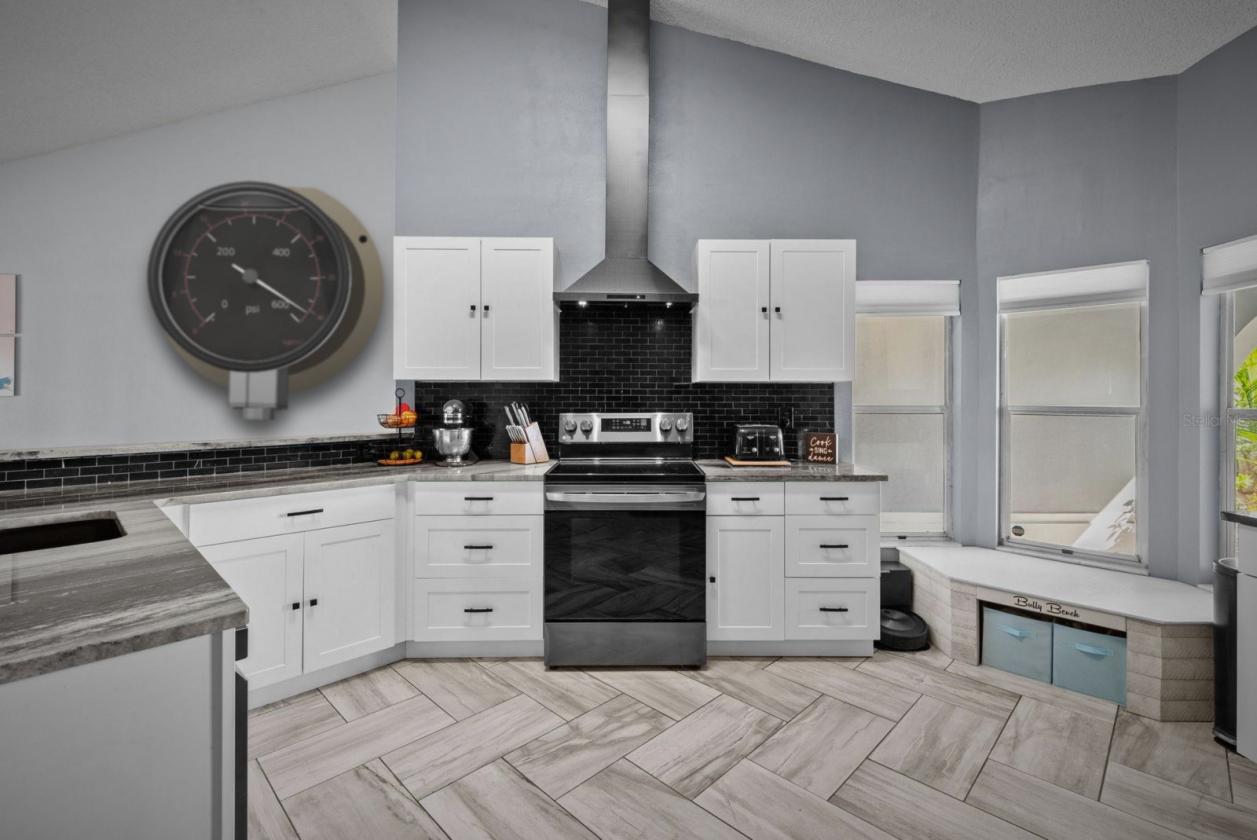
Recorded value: {"value": 575, "unit": "psi"}
